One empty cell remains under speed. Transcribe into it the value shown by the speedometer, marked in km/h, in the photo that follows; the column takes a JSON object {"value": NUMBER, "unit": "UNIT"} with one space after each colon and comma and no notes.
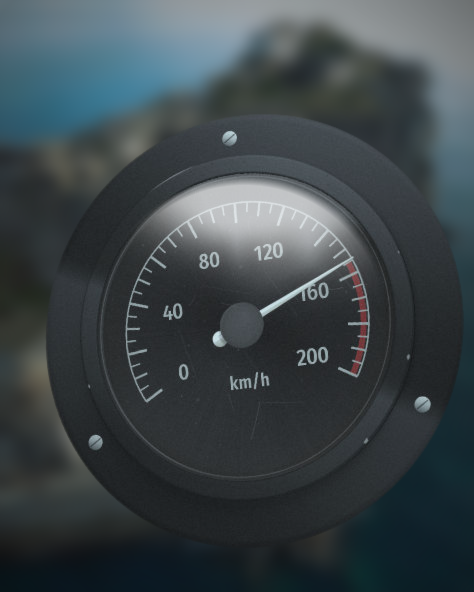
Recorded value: {"value": 155, "unit": "km/h"}
